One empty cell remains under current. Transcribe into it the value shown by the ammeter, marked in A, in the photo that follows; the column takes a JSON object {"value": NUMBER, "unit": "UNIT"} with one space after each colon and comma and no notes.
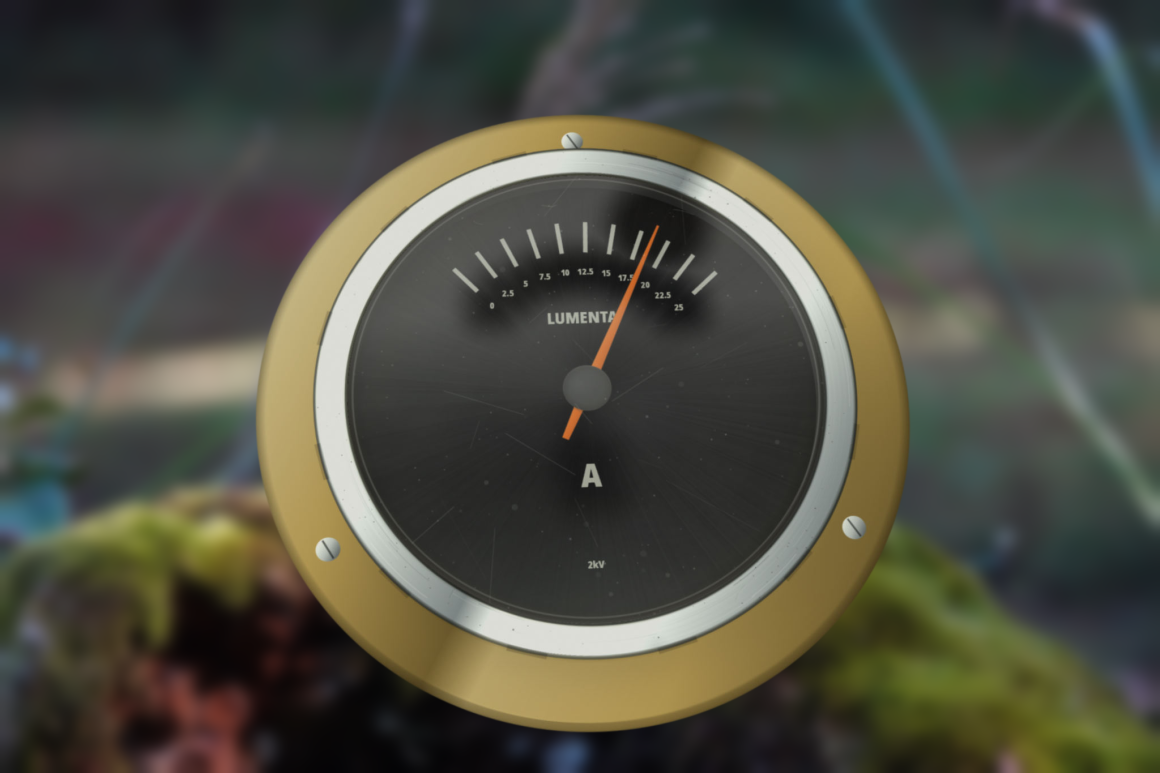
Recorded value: {"value": 18.75, "unit": "A"}
